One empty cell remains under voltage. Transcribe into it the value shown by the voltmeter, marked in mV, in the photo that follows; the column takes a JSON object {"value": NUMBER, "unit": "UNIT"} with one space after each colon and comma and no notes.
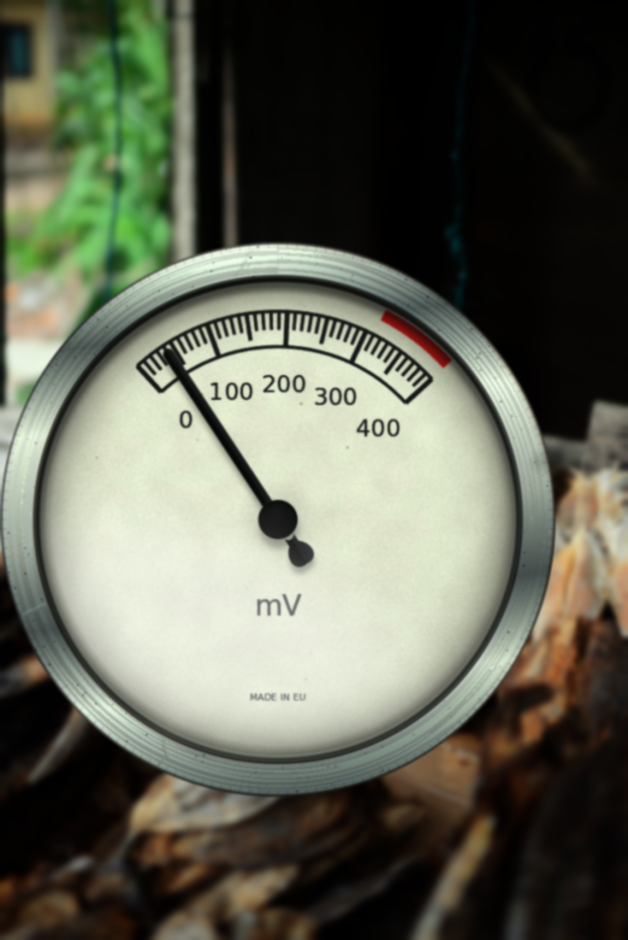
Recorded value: {"value": 40, "unit": "mV"}
